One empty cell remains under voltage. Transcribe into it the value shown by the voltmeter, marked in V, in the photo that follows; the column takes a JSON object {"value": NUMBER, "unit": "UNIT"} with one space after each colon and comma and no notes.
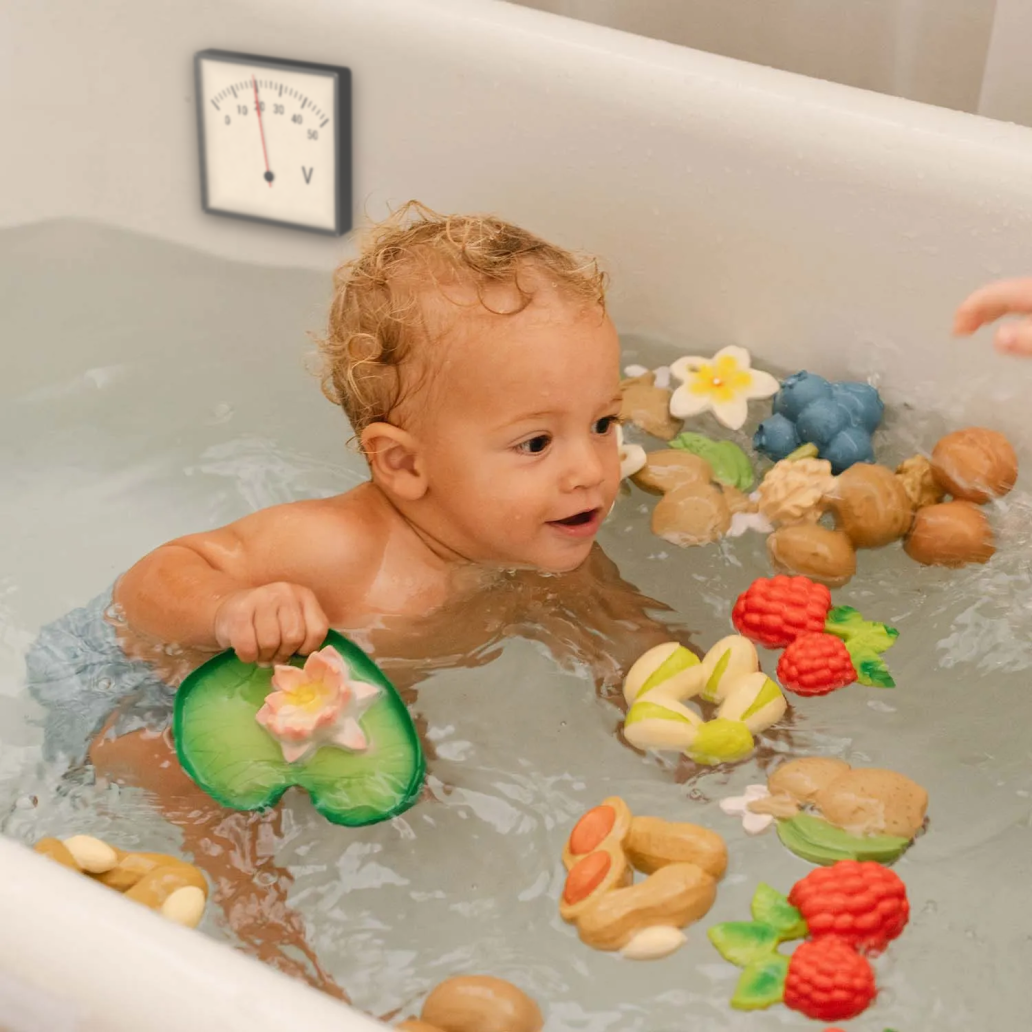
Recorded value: {"value": 20, "unit": "V"}
